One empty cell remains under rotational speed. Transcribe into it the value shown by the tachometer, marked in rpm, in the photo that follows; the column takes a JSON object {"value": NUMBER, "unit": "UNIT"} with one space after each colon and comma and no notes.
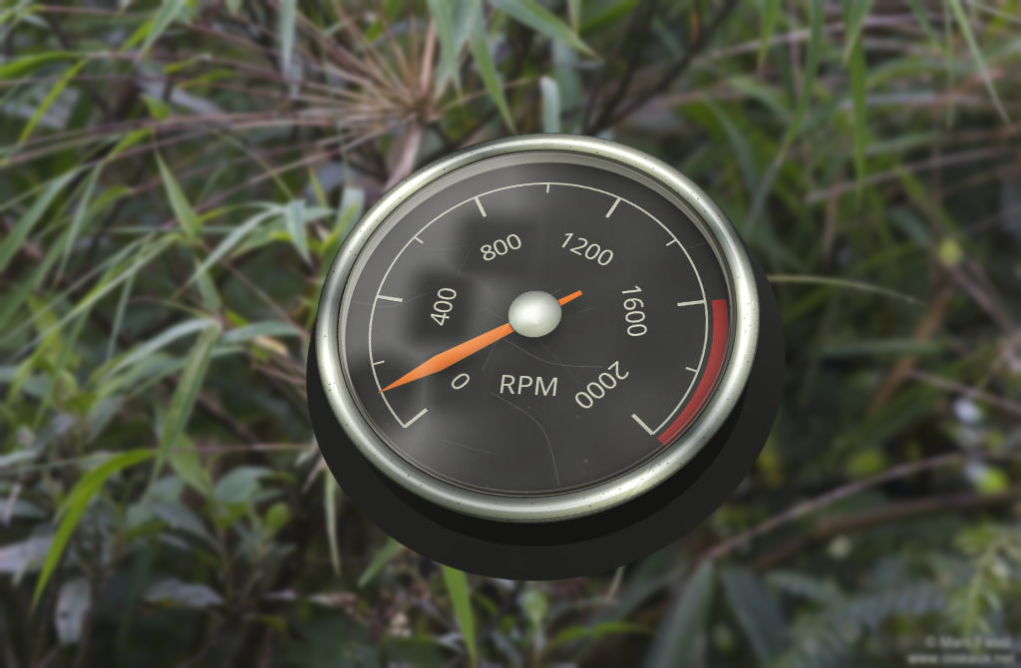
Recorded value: {"value": 100, "unit": "rpm"}
